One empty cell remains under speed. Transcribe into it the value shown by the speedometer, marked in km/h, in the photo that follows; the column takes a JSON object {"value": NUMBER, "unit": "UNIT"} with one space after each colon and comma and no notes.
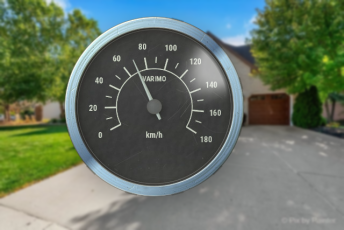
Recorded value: {"value": 70, "unit": "km/h"}
